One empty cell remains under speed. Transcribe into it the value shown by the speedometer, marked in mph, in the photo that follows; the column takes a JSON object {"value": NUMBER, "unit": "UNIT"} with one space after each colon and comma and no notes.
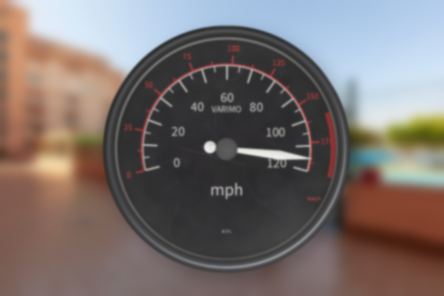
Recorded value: {"value": 115, "unit": "mph"}
